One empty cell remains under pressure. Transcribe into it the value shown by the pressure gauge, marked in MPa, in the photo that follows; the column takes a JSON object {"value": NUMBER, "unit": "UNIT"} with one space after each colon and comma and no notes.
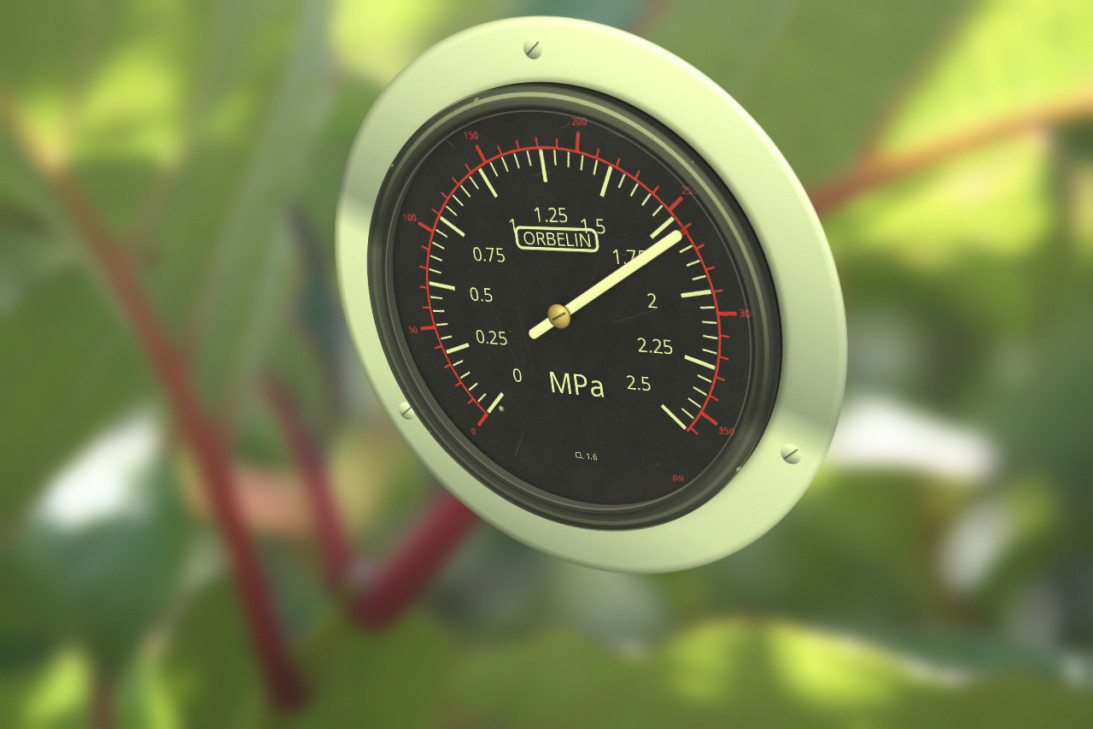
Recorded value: {"value": 1.8, "unit": "MPa"}
